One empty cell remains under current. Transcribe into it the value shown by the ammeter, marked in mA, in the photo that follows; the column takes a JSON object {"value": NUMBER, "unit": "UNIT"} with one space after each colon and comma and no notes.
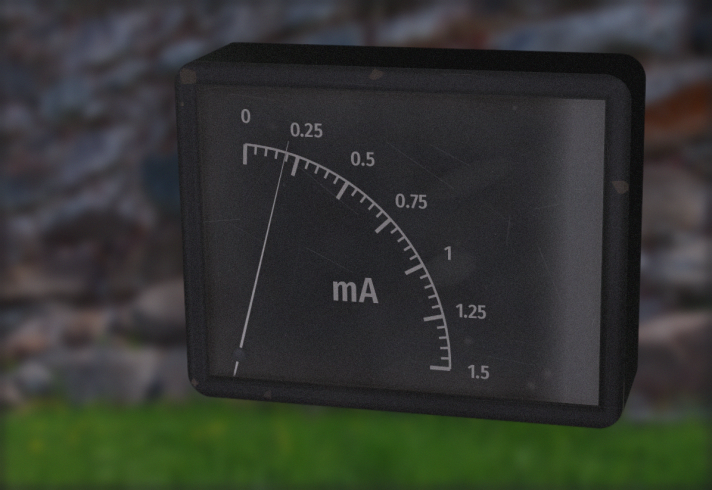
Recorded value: {"value": 0.2, "unit": "mA"}
